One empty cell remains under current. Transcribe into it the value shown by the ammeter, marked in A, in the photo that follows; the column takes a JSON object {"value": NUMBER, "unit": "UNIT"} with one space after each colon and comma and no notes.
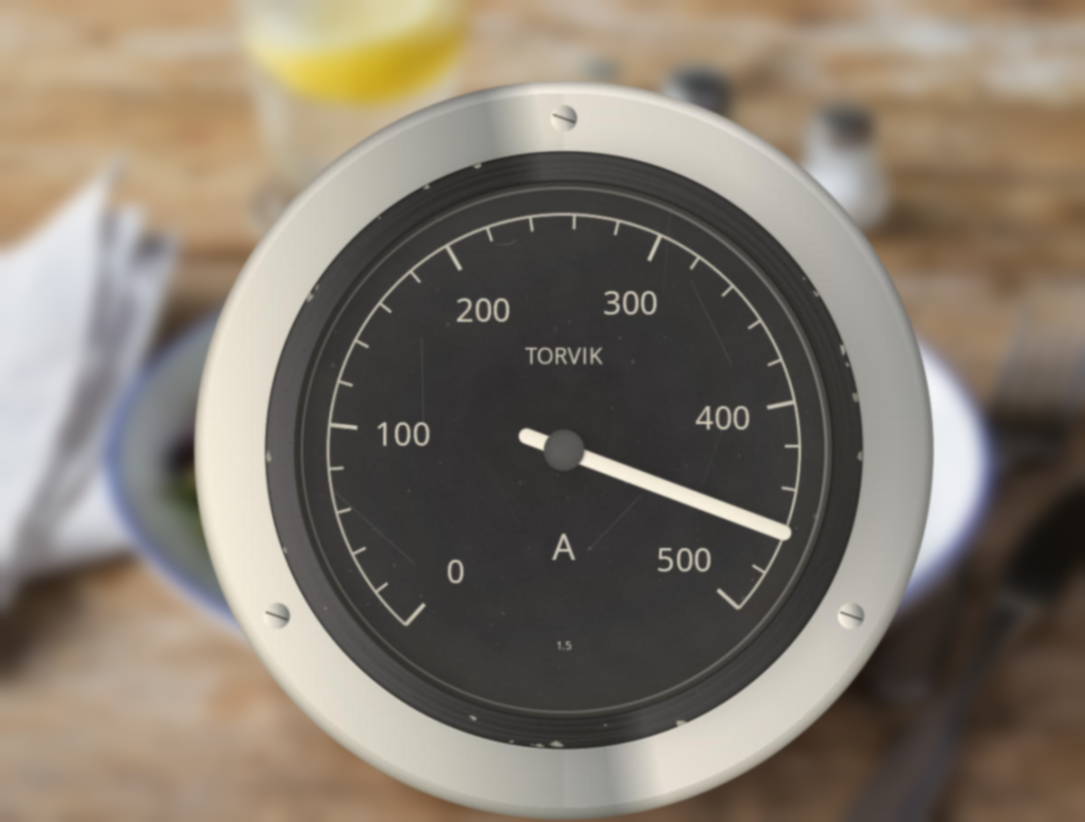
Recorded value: {"value": 460, "unit": "A"}
